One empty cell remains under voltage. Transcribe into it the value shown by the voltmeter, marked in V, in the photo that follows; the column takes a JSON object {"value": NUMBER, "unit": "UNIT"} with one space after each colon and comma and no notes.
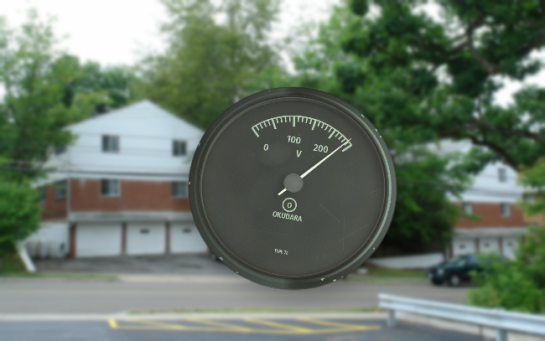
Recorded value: {"value": 240, "unit": "V"}
